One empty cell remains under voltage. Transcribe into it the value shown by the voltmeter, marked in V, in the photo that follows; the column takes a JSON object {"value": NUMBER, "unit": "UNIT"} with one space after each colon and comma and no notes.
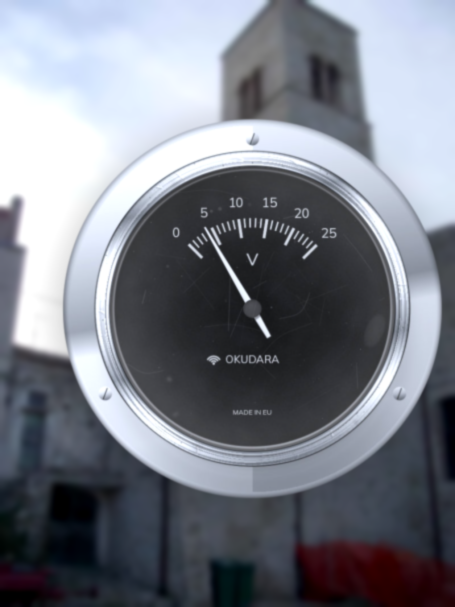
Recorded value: {"value": 4, "unit": "V"}
